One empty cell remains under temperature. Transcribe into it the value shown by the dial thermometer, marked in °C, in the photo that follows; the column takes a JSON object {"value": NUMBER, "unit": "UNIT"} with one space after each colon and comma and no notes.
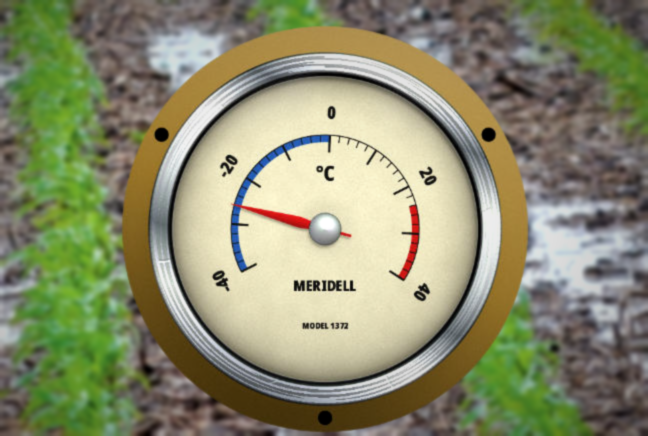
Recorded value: {"value": -26, "unit": "°C"}
